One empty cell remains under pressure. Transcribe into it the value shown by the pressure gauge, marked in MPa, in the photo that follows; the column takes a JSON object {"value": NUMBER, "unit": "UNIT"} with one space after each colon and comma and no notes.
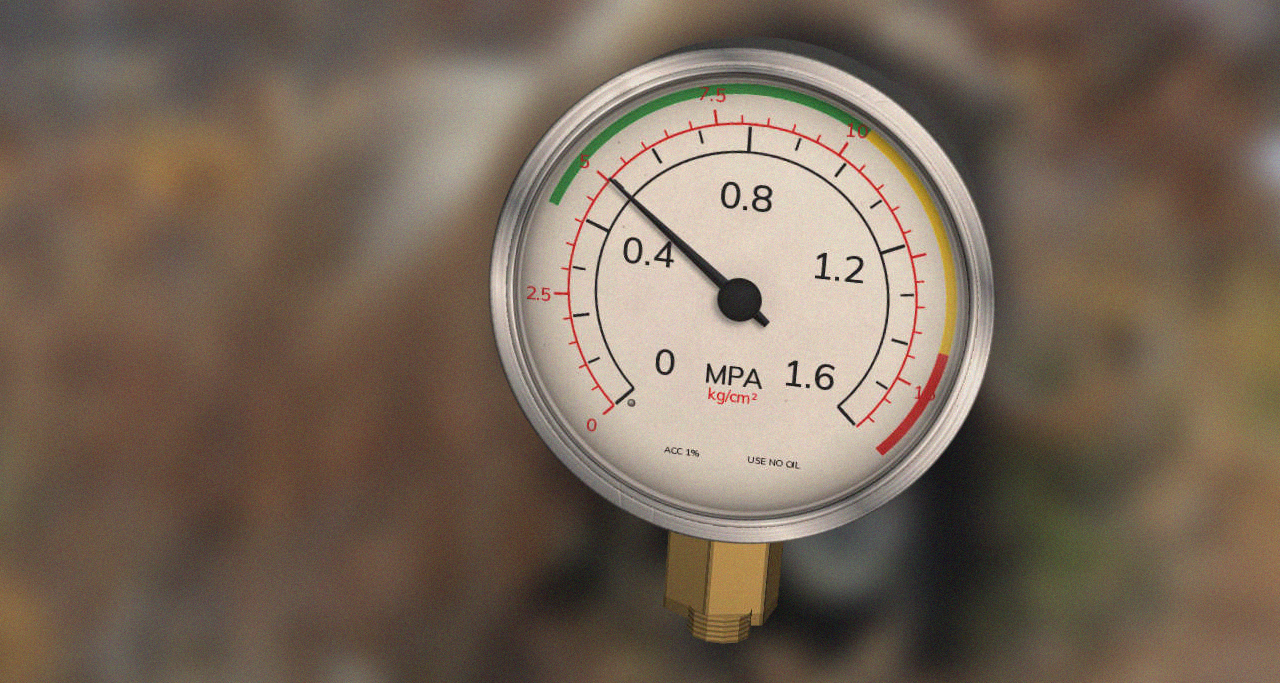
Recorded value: {"value": 0.5, "unit": "MPa"}
